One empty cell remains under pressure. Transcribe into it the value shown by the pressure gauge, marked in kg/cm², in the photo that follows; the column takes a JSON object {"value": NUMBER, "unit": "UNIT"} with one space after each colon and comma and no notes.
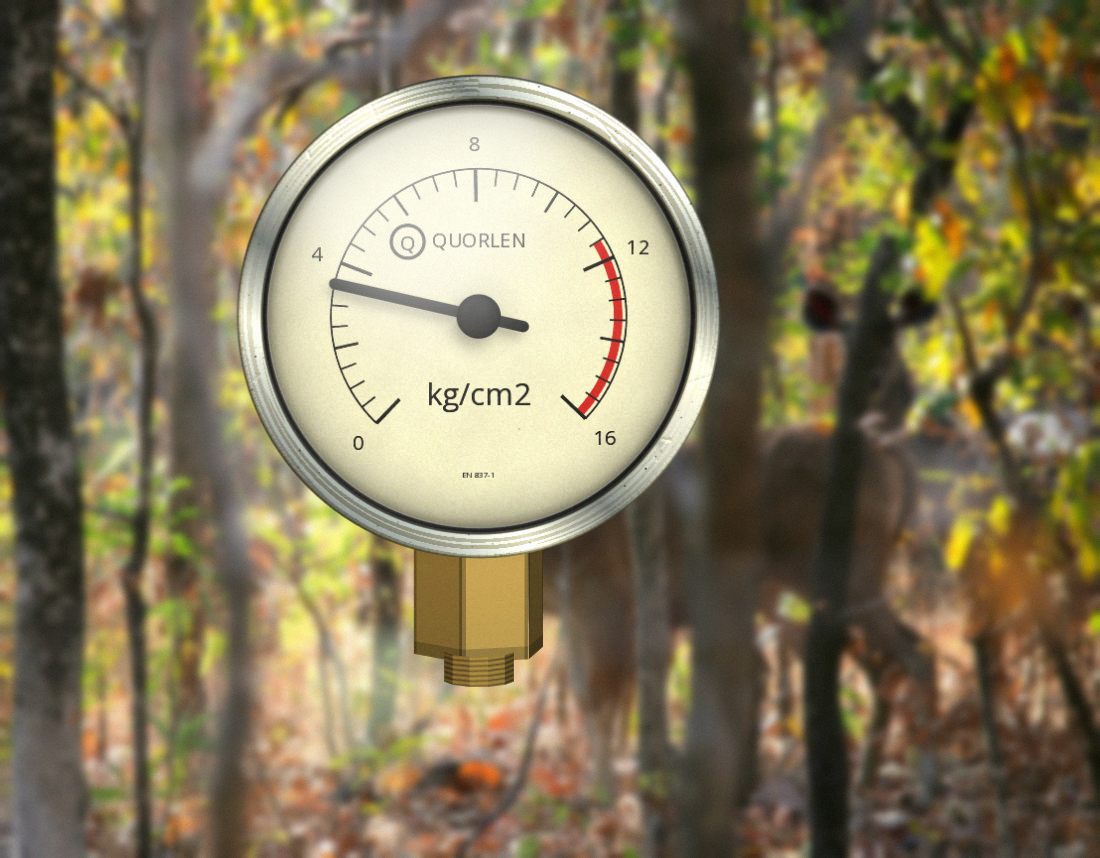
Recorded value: {"value": 3.5, "unit": "kg/cm²"}
